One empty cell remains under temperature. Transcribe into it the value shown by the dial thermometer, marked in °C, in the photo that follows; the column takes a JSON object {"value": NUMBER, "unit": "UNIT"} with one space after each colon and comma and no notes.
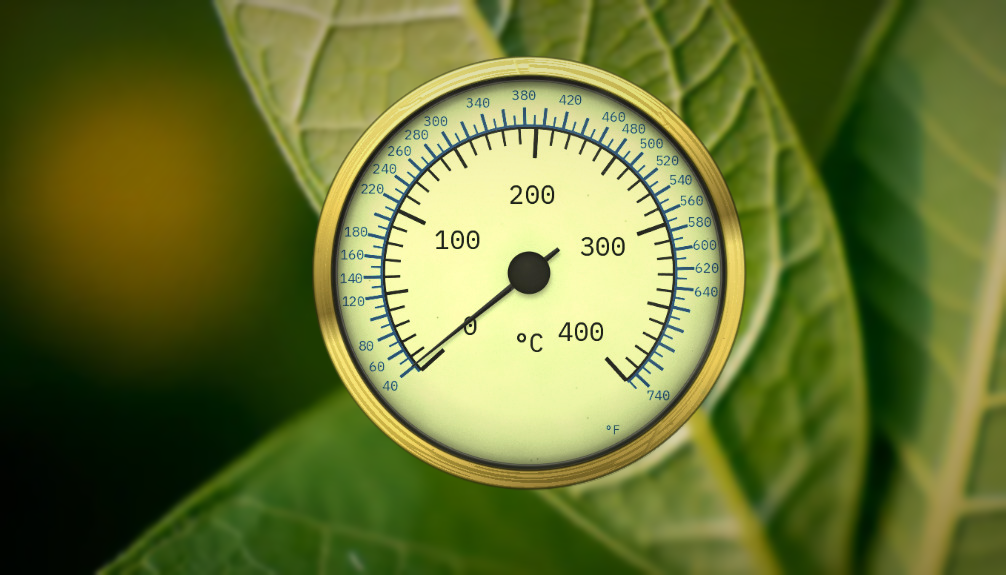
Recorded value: {"value": 5, "unit": "°C"}
